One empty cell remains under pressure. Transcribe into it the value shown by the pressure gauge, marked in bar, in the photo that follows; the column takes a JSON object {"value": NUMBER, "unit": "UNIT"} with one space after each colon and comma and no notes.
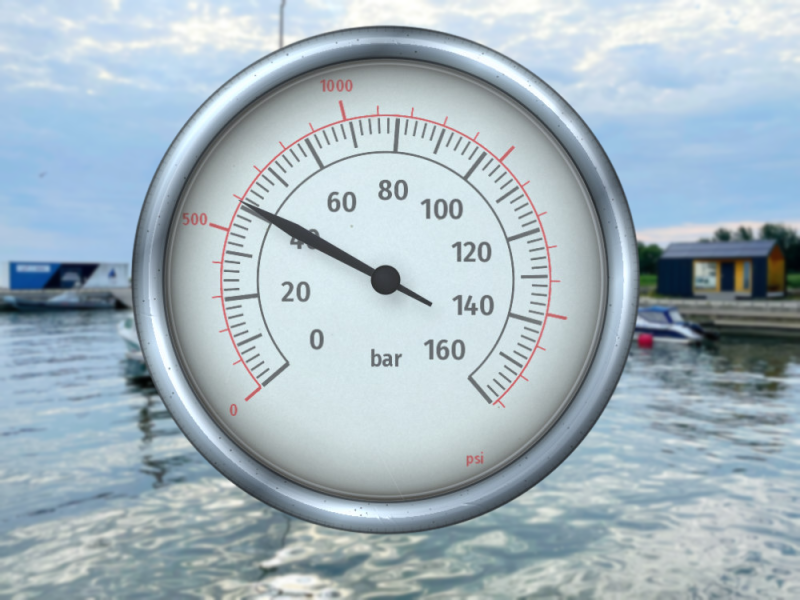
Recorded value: {"value": 41, "unit": "bar"}
